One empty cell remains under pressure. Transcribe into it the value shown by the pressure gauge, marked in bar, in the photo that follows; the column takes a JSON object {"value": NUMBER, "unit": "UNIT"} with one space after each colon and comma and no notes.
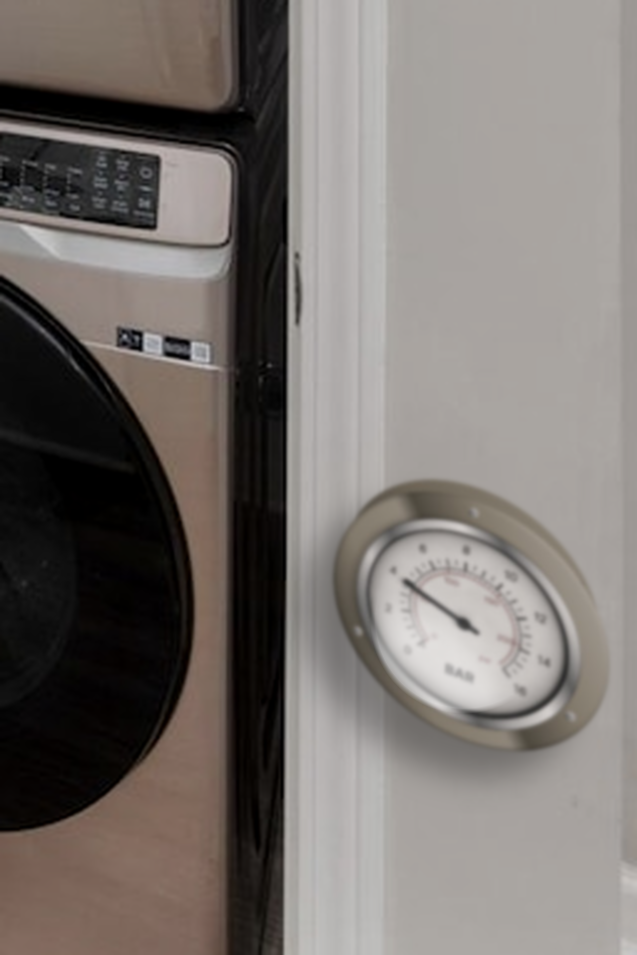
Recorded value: {"value": 4, "unit": "bar"}
